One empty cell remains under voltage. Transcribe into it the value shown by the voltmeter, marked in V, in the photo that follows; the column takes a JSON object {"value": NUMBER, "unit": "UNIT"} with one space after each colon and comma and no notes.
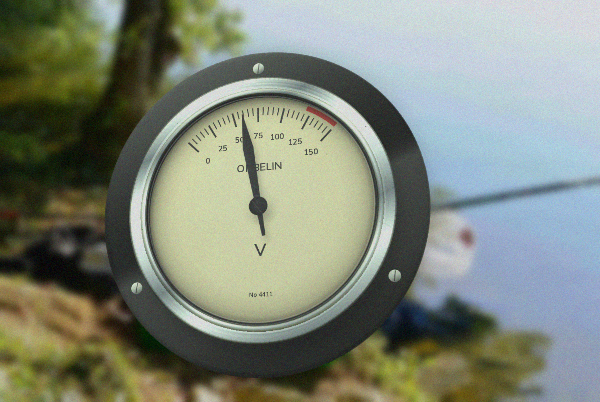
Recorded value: {"value": 60, "unit": "V"}
